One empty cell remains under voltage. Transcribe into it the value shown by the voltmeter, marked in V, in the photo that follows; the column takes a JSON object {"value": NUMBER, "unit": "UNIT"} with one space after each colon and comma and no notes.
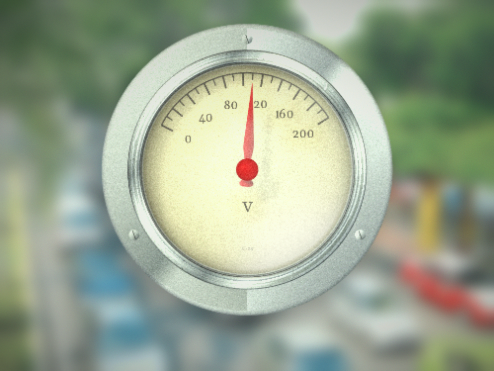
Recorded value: {"value": 110, "unit": "V"}
